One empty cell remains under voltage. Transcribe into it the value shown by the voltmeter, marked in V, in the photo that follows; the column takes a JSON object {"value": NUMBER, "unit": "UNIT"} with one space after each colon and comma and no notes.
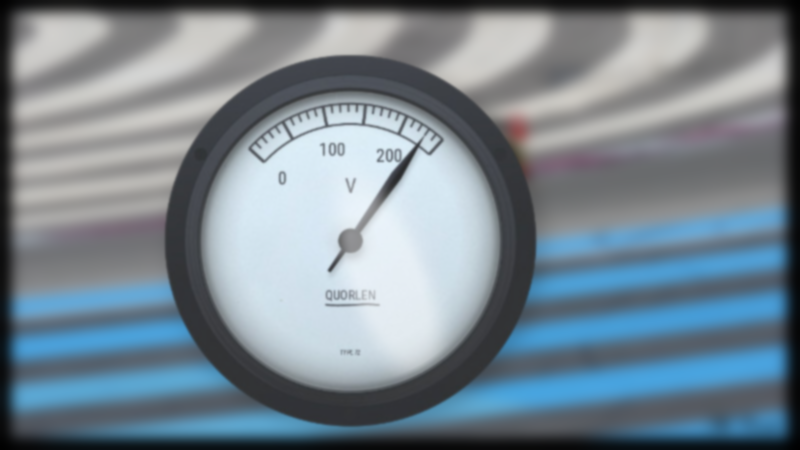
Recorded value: {"value": 230, "unit": "V"}
